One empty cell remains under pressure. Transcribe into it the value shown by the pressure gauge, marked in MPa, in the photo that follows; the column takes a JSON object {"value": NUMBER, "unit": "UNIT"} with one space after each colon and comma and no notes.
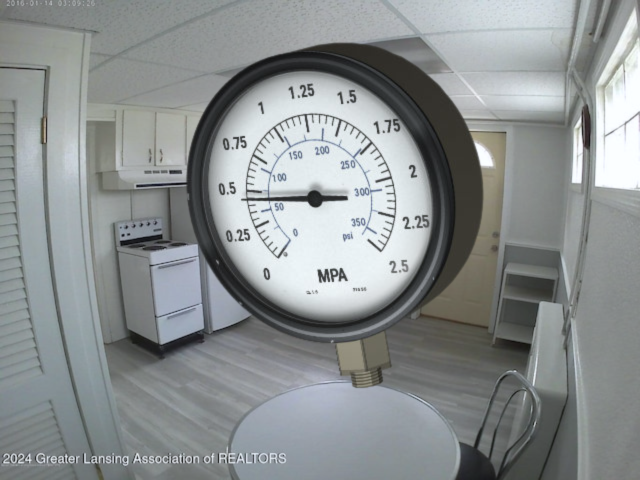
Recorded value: {"value": 0.45, "unit": "MPa"}
